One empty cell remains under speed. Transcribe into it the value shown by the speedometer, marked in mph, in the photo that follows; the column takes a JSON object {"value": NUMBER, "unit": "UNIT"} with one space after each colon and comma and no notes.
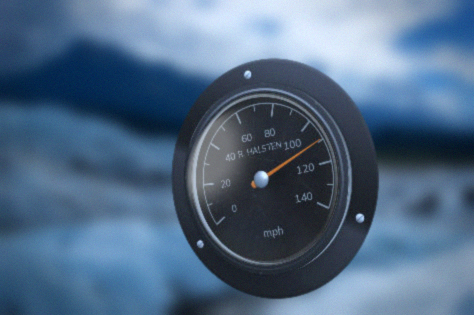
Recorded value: {"value": 110, "unit": "mph"}
